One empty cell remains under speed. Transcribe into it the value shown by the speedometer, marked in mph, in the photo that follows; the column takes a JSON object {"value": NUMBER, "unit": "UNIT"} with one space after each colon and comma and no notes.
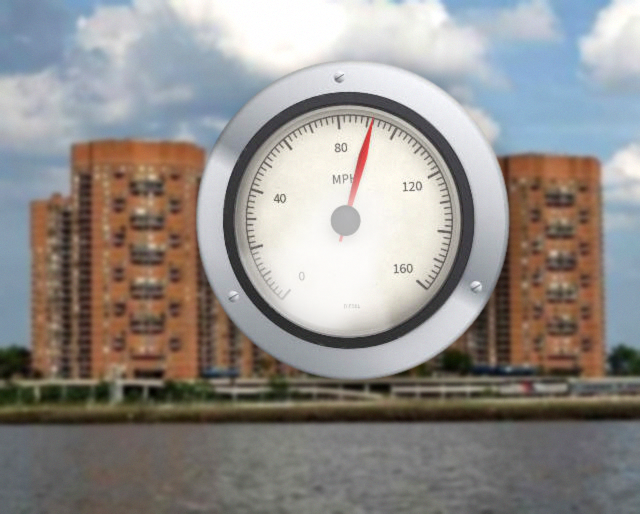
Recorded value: {"value": 92, "unit": "mph"}
